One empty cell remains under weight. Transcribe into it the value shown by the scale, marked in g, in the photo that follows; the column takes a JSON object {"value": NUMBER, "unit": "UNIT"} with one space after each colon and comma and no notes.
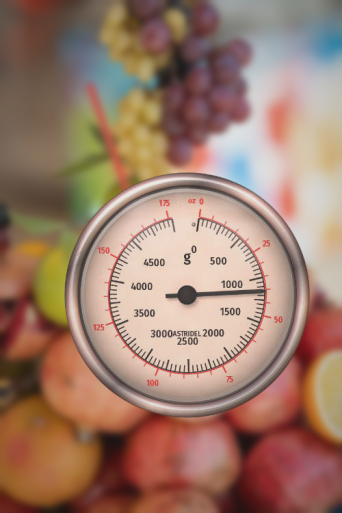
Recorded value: {"value": 1150, "unit": "g"}
